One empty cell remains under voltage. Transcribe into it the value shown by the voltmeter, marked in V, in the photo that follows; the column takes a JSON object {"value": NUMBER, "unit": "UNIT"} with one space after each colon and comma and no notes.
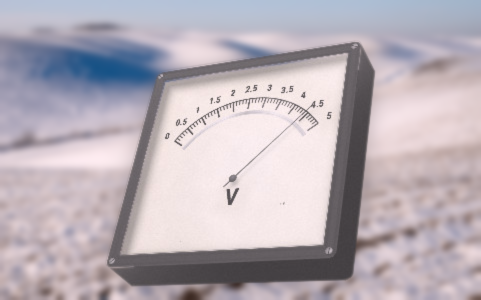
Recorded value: {"value": 4.5, "unit": "V"}
